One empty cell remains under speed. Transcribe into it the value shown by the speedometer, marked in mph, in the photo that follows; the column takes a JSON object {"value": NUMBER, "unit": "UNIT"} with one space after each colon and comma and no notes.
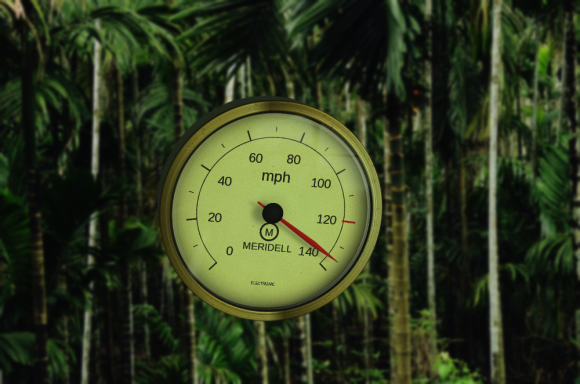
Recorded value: {"value": 135, "unit": "mph"}
